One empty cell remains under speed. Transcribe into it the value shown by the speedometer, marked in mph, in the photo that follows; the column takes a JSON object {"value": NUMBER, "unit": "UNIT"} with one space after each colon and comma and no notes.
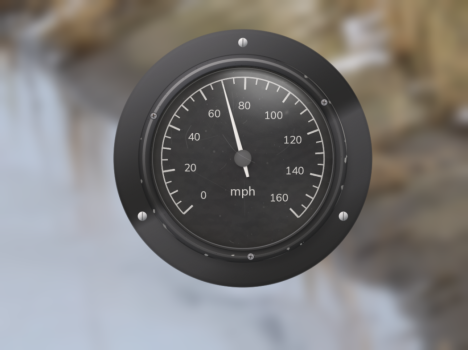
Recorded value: {"value": 70, "unit": "mph"}
